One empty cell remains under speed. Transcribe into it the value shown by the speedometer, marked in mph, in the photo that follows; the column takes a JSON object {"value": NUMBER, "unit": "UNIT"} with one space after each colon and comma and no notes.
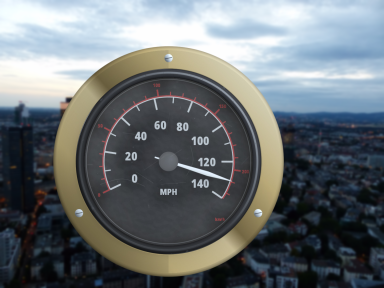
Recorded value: {"value": 130, "unit": "mph"}
